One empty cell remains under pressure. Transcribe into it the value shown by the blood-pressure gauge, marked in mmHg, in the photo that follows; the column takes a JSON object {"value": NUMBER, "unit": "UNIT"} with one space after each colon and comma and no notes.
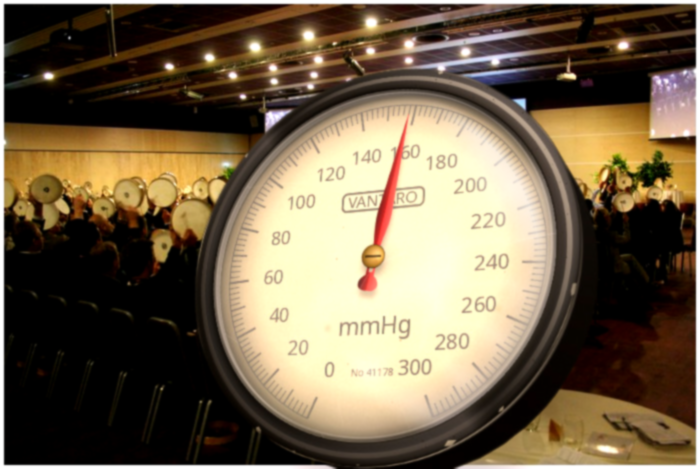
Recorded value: {"value": 160, "unit": "mmHg"}
